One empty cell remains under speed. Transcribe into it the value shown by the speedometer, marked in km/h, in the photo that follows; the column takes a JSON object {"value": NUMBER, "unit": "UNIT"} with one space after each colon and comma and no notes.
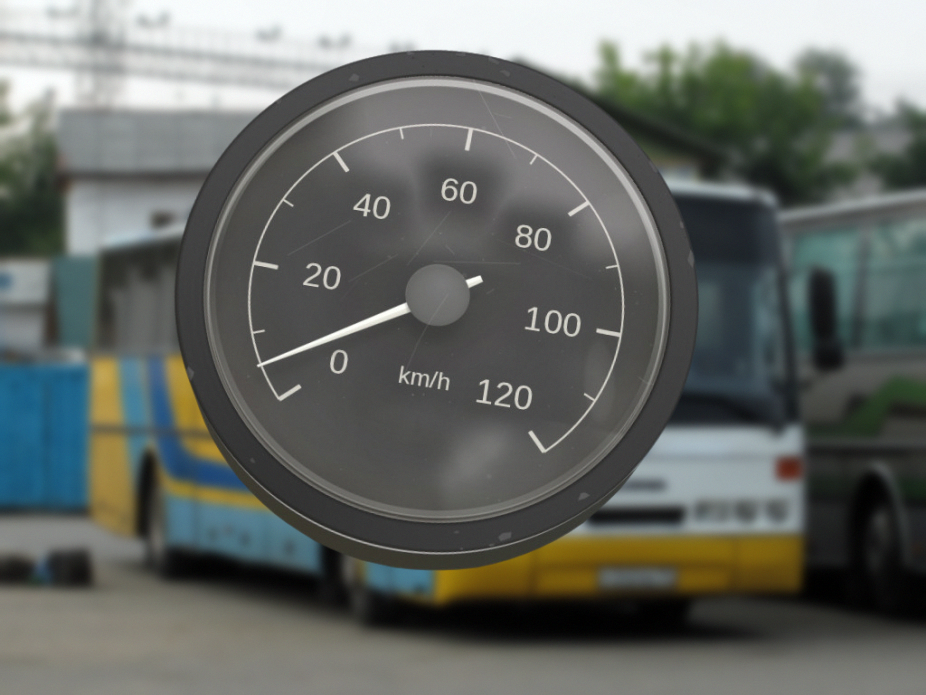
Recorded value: {"value": 5, "unit": "km/h"}
